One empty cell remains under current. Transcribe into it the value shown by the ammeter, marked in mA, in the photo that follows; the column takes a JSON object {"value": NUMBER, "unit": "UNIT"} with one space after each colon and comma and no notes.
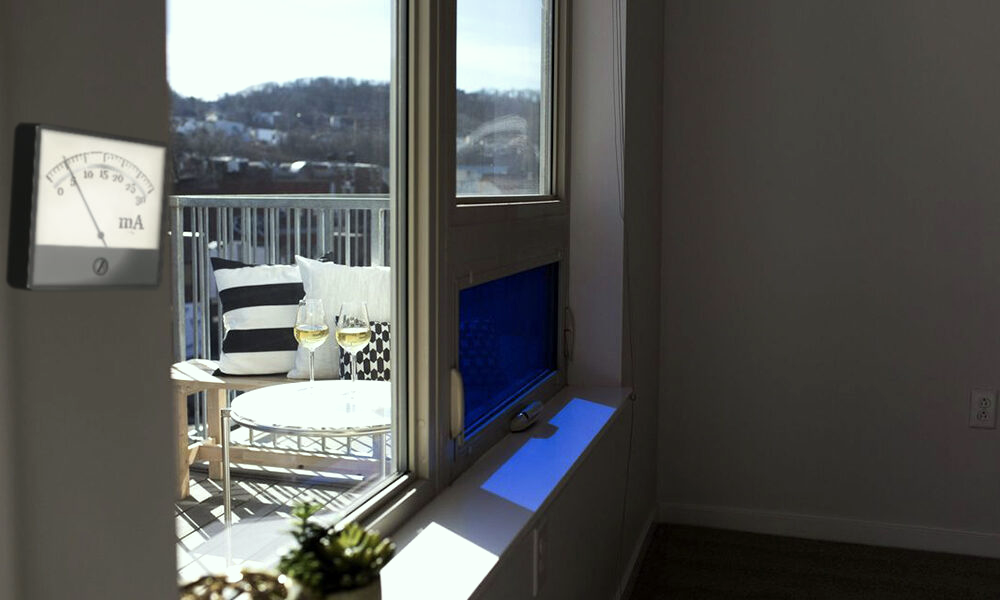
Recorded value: {"value": 5, "unit": "mA"}
